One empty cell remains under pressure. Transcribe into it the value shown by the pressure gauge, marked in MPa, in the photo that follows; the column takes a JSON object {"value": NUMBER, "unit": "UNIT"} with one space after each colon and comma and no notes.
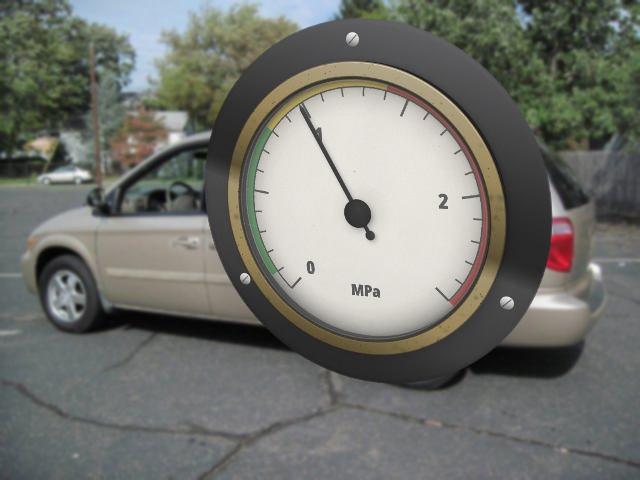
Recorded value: {"value": 1, "unit": "MPa"}
